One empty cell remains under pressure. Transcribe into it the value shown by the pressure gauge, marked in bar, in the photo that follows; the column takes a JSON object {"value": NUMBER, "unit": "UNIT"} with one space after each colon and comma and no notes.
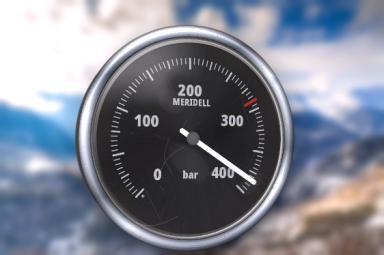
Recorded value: {"value": 385, "unit": "bar"}
